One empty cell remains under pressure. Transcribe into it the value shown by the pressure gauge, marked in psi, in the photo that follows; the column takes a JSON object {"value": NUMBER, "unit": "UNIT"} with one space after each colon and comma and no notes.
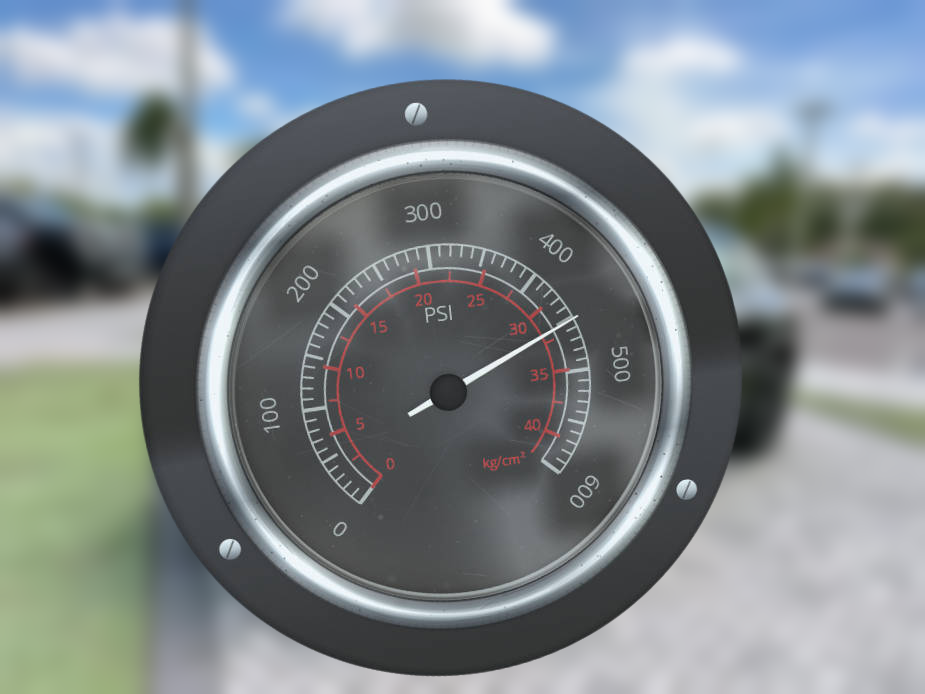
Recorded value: {"value": 450, "unit": "psi"}
